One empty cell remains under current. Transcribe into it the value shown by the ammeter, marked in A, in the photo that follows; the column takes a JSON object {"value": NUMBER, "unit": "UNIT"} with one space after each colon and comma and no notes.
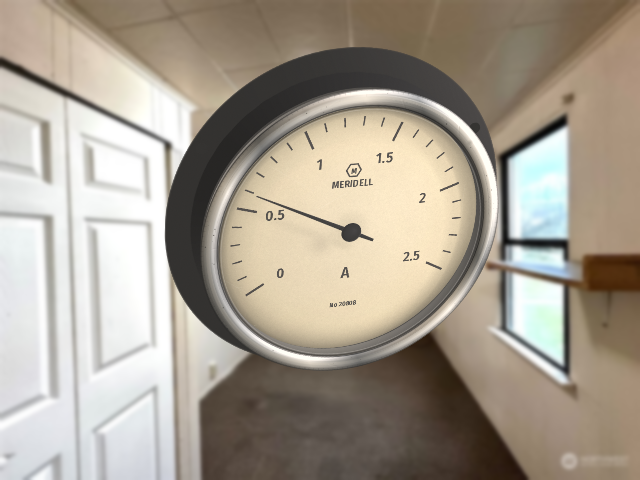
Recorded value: {"value": 0.6, "unit": "A"}
